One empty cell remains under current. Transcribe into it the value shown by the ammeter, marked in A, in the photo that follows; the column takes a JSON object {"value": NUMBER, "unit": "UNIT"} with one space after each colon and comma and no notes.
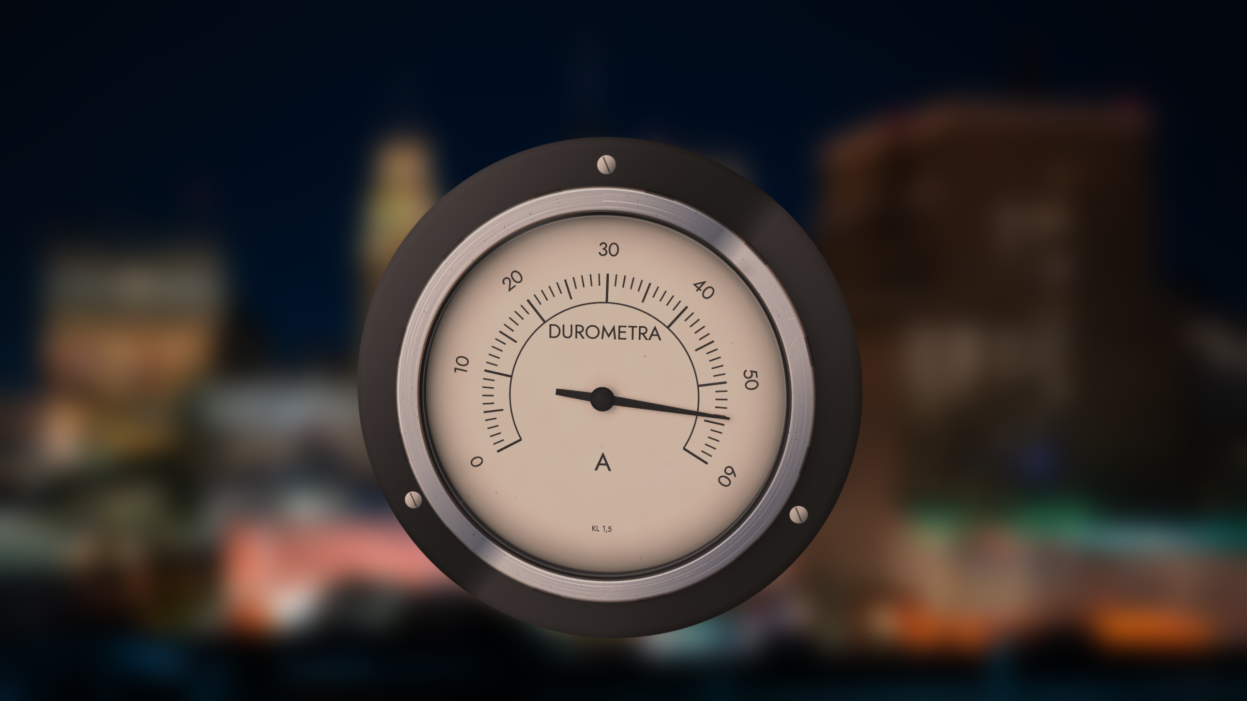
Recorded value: {"value": 54, "unit": "A"}
